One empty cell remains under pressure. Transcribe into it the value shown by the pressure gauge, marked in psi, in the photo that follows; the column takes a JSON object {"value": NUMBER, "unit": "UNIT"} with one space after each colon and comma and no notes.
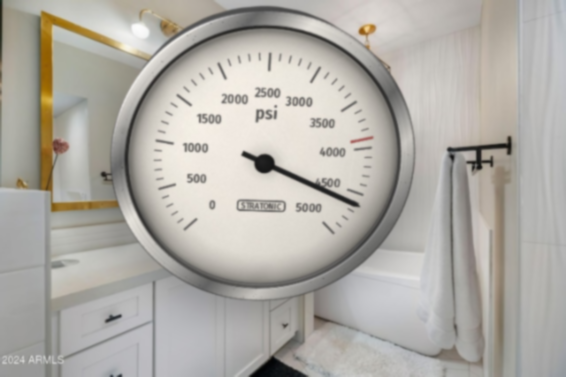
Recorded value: {"value": 4600, "unit": "psi"}
